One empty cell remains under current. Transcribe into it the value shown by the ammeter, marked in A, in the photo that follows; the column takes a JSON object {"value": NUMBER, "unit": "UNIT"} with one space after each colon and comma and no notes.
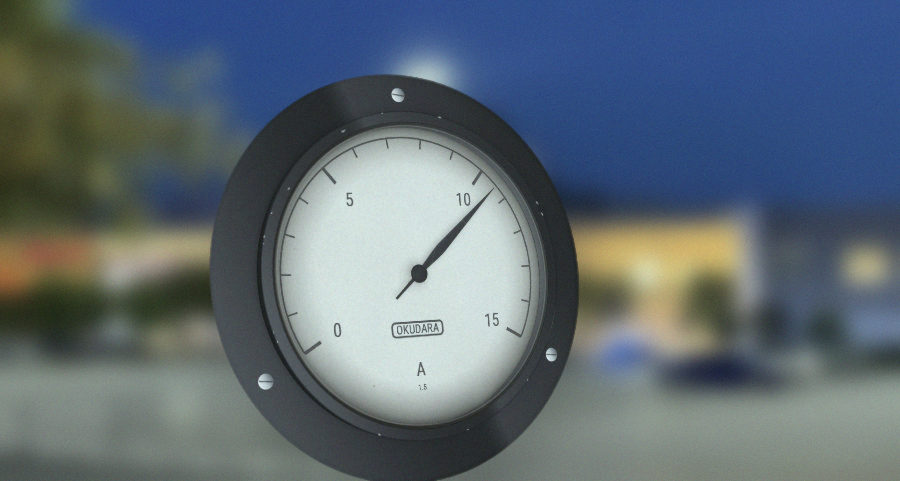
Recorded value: {"value": 10.5, "unit": "A"}
